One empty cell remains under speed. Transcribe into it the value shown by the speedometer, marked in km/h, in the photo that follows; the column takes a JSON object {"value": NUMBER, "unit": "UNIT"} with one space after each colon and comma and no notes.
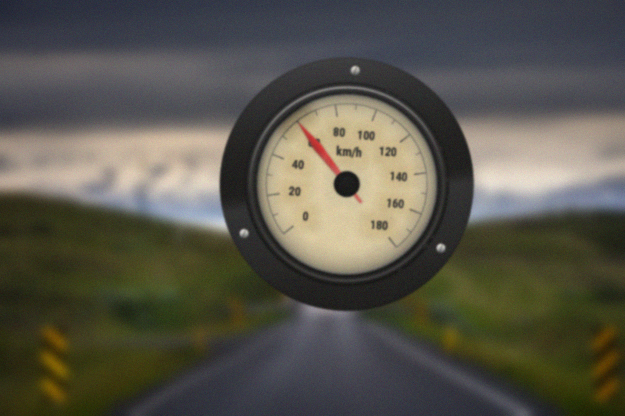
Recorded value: {"value": 60, "unit": "km/h"}
